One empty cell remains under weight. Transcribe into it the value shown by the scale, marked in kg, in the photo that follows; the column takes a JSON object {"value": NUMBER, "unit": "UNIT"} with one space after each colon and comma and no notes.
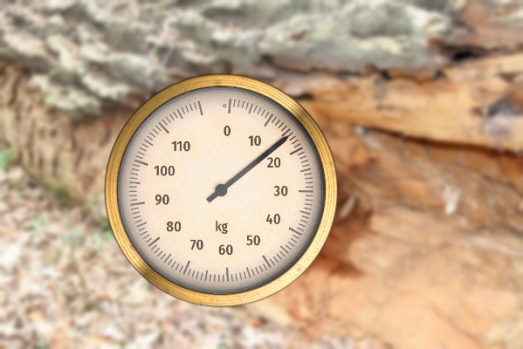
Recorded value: {"value": 16, "unit": "kg"}
